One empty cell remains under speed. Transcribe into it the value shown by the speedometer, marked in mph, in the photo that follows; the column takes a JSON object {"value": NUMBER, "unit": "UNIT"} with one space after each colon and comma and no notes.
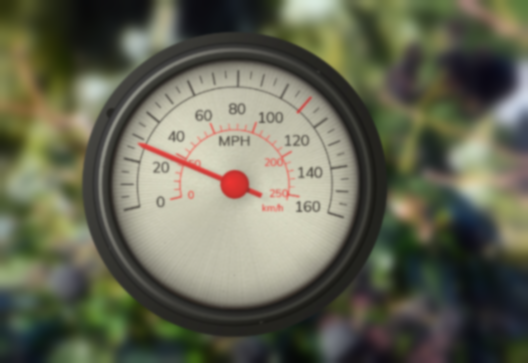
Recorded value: {"value": 27.5, "unit": "mph"}
